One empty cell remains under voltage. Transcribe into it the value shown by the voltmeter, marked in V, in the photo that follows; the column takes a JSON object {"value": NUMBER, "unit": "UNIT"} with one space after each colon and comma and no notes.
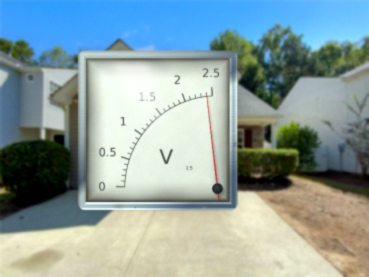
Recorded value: {"value": 2.4, "unit": "V"}
